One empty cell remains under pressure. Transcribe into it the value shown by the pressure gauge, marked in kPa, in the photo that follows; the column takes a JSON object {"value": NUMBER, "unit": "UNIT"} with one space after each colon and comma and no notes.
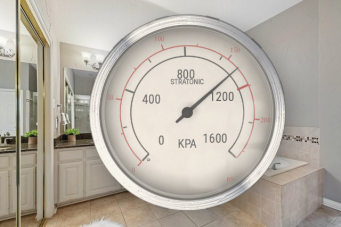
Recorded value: {"value": 1100, "unit": "kPa"}
